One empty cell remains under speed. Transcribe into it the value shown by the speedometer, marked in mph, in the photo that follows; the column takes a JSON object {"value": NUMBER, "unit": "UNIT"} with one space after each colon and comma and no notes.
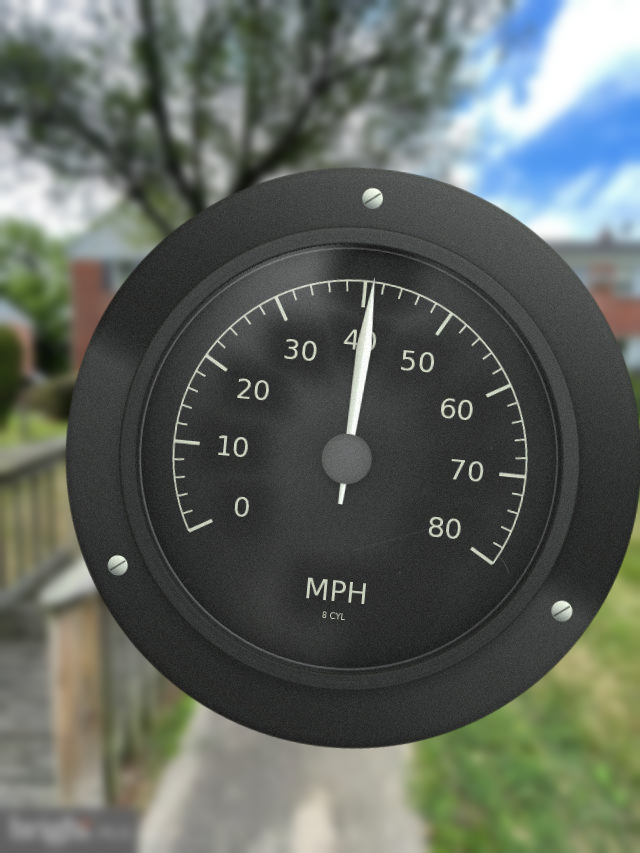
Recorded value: {"value": 41, "unit": "mph"}
